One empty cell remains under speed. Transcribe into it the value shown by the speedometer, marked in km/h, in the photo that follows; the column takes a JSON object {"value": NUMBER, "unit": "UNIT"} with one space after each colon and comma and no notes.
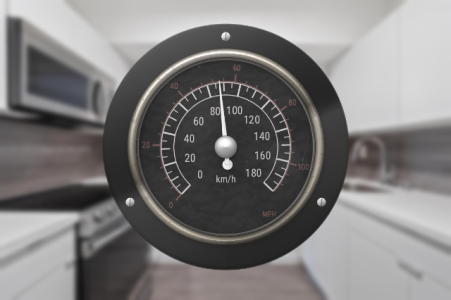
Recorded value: {"value": 87.5, "unit": "km/h"}
